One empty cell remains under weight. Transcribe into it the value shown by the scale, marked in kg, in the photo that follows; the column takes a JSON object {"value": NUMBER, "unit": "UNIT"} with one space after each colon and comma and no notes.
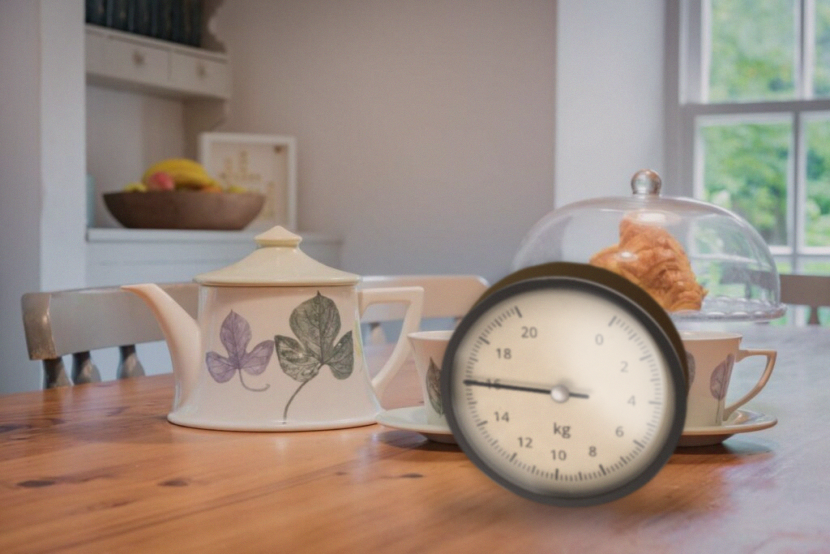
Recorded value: {"value": 16, "unit": "kg"}
